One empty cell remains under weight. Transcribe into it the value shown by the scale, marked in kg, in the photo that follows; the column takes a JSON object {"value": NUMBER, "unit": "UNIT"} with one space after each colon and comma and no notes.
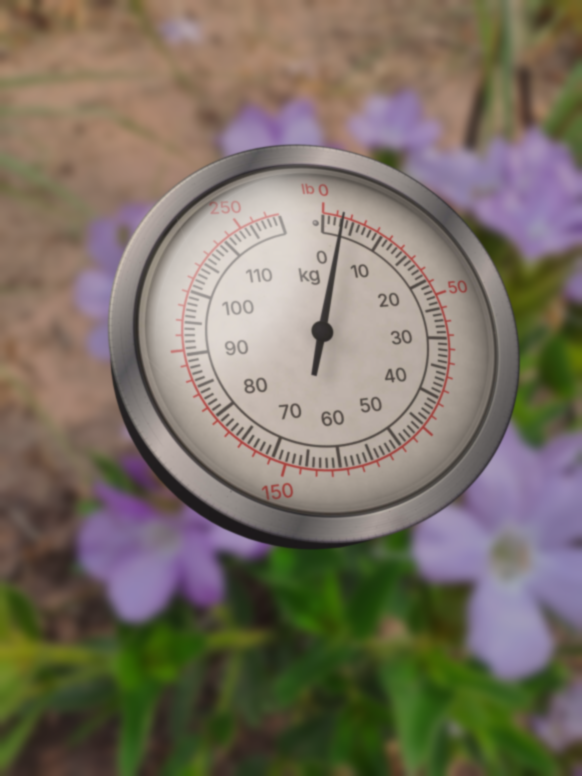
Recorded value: {"value": 3, "unit": "kg"}
